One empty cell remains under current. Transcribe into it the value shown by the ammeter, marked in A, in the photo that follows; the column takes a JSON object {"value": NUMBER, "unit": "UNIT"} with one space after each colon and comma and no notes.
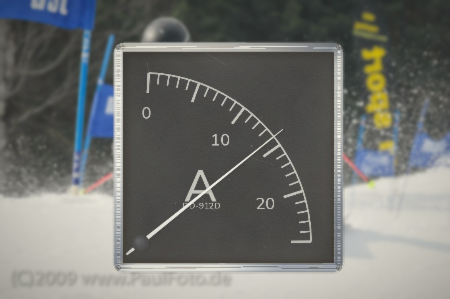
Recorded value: {"value": 14, "unit": "A"}
